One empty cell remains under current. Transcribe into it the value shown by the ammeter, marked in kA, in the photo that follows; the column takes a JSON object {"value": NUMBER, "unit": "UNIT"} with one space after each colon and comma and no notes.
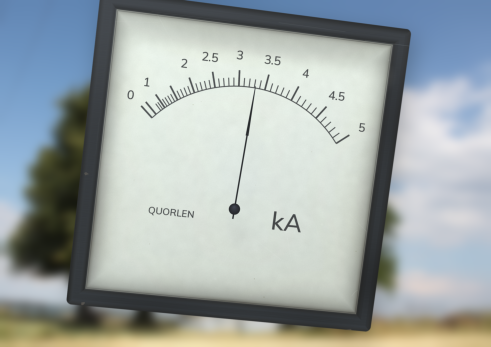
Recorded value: {"value": 3.3, "unit": "kA"}
